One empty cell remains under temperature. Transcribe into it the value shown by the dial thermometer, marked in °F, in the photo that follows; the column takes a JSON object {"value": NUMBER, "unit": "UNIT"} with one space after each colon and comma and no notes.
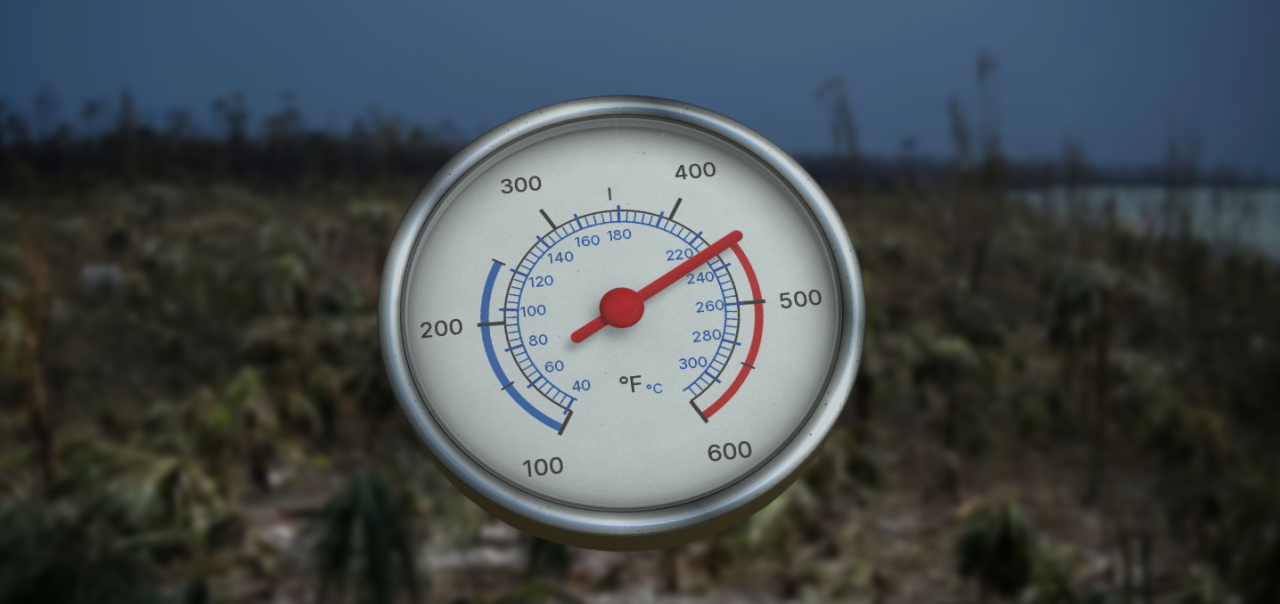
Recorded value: {"value": 450, "unit": "°F"}
